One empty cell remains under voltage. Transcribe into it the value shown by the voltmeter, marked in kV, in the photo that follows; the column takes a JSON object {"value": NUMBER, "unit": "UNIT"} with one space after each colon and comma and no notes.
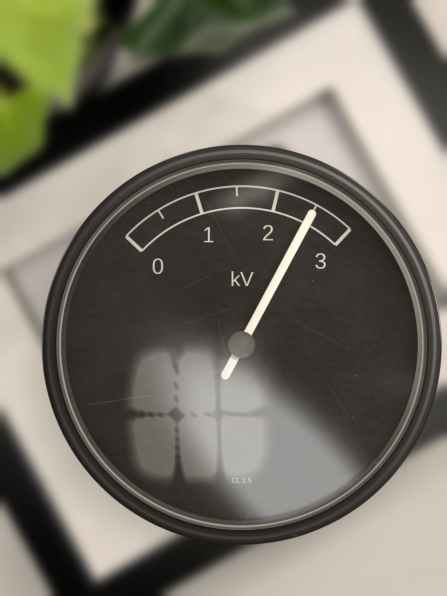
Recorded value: {"value": 2.5, "unit": "kV"}
